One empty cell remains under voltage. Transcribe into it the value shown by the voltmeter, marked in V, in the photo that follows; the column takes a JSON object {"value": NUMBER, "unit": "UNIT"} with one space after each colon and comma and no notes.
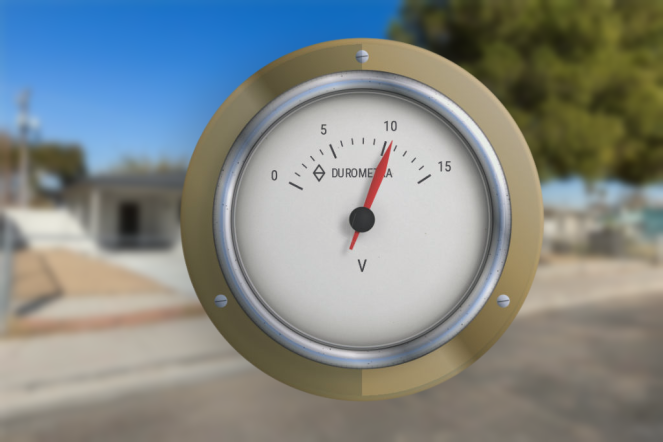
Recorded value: {"value": 10.5, "unit": "V"}
